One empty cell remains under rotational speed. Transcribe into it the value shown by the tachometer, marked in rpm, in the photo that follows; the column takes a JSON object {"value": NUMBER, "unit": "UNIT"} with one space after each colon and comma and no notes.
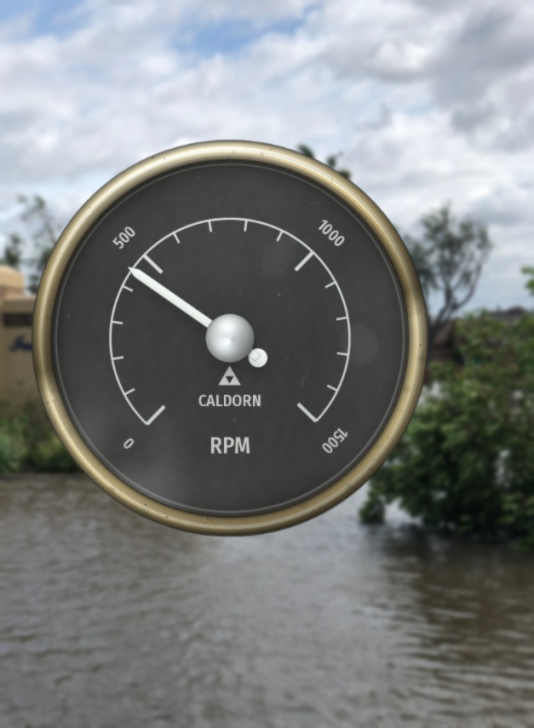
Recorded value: {"value": 450, "unit": "rpm"}
